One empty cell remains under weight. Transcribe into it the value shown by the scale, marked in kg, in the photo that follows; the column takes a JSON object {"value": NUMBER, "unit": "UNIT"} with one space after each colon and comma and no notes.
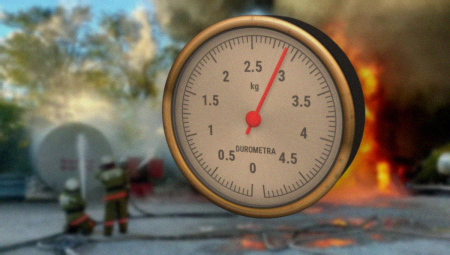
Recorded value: {"value": 2.9, "unit": "kg"}
